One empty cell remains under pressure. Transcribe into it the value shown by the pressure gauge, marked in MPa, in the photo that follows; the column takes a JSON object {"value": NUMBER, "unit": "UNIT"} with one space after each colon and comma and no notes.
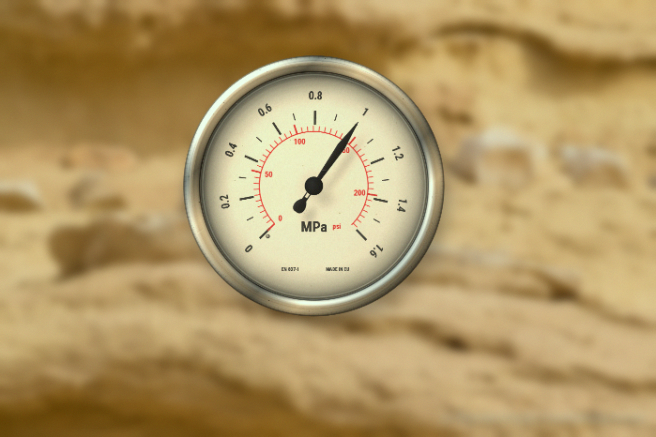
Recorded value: {"value": 1, "unit": "MPa"}
